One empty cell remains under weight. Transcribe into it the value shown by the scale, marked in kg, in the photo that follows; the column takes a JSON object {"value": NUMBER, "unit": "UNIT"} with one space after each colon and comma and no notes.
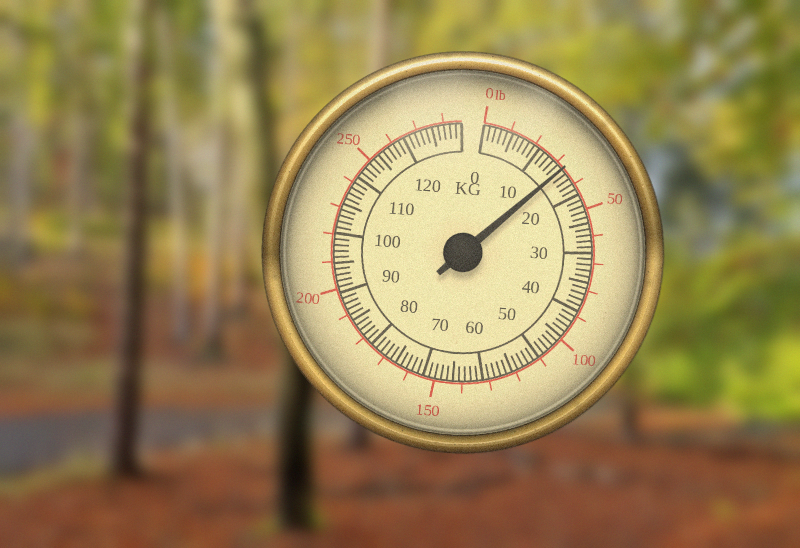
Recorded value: {"value": 15, "unit": "kg"}
